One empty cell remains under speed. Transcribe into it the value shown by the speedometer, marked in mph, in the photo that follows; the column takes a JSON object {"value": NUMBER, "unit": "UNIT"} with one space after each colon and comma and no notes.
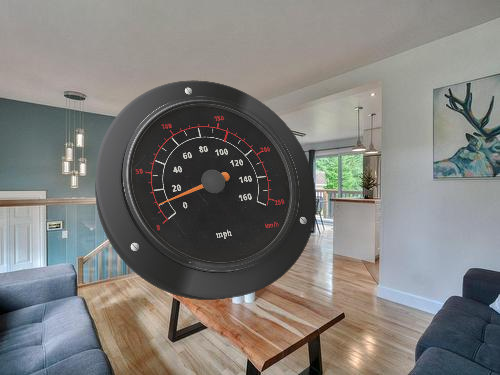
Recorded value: {"value": 10, "unit": "mph"}
